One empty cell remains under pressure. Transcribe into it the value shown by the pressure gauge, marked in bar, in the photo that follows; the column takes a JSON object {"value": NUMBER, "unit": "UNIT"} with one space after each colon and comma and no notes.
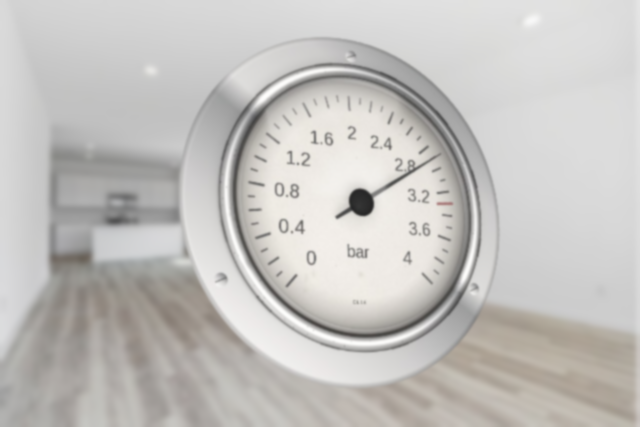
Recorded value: {"value": 2.9, "unit": "bar"}
